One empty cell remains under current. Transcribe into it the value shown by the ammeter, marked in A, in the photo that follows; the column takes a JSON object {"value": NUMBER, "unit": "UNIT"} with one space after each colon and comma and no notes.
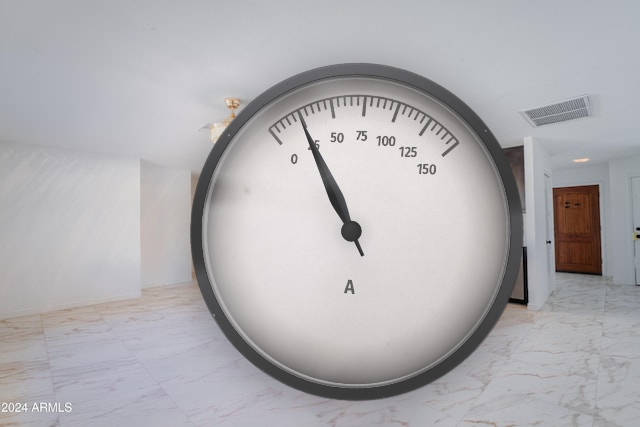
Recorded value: {"value": 25, "unit": "A"}
